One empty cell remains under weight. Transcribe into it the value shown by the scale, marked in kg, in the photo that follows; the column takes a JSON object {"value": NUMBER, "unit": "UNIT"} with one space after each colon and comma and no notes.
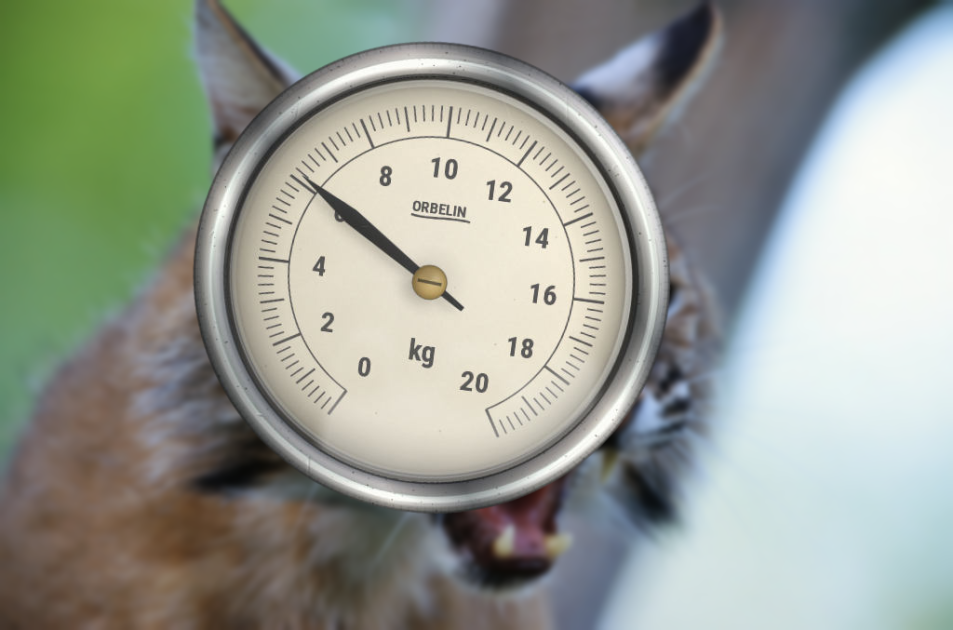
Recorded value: {"value": 6.2, "unit": "kg"}
